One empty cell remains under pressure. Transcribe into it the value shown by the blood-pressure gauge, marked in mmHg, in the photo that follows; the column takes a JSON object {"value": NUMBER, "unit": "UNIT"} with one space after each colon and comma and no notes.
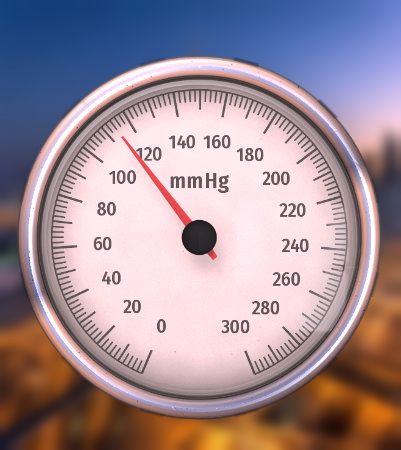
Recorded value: {"value": 114, "unit": "mmHg"}
